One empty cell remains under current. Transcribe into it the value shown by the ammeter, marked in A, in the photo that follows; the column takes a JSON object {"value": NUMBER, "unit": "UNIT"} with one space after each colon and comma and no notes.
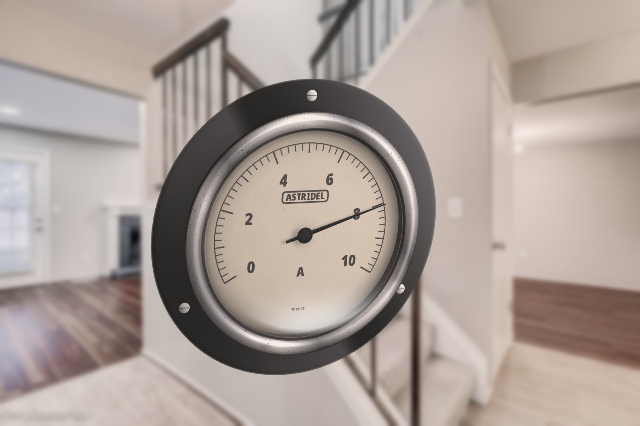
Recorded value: {"value": 8, "unit": "A"}
